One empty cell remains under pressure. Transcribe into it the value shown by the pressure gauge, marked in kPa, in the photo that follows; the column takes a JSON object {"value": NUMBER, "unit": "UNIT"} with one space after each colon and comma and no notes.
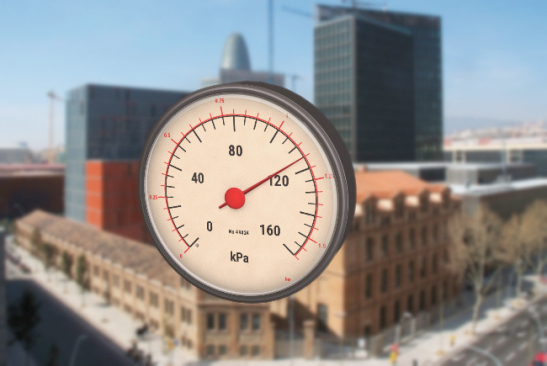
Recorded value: {"value": 115, "unit": "kPa"}
